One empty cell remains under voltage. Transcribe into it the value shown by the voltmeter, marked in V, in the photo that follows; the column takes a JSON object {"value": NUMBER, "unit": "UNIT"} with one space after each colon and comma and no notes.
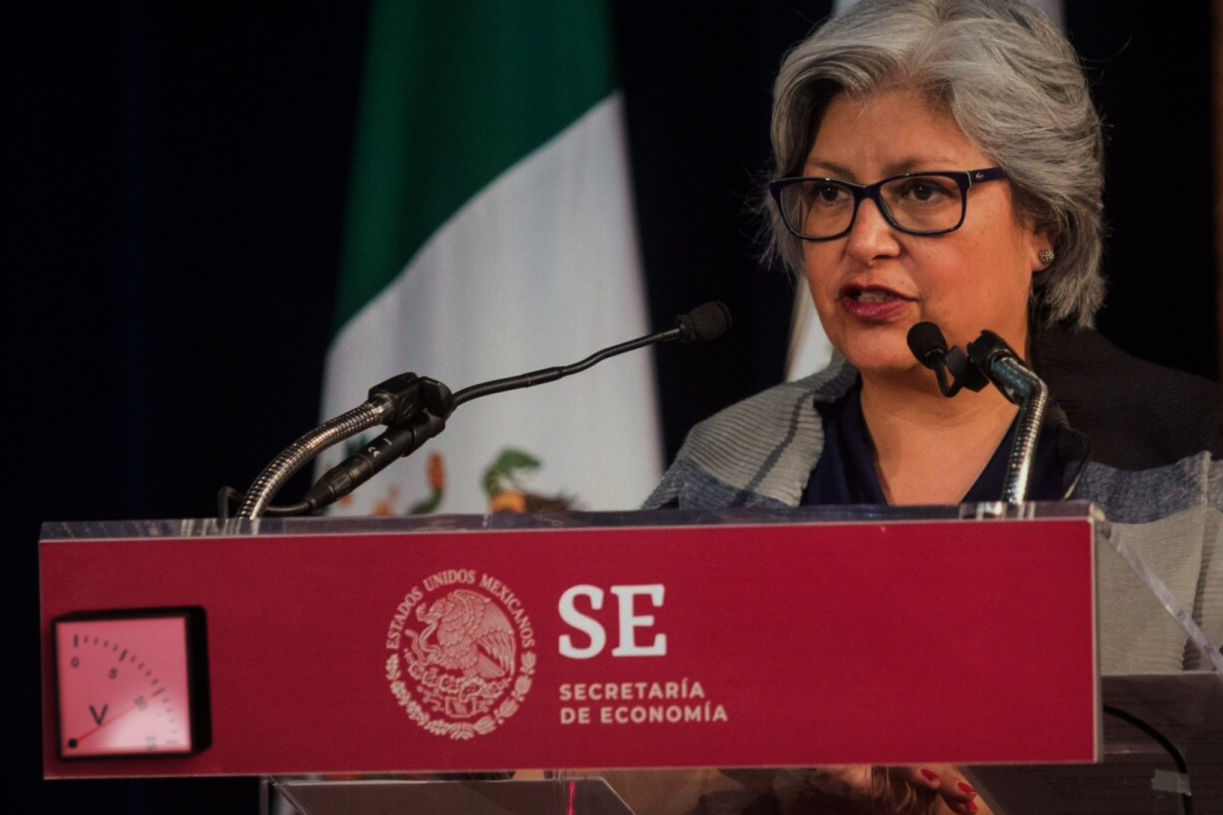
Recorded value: {"value": 10, "unit": "V"}
